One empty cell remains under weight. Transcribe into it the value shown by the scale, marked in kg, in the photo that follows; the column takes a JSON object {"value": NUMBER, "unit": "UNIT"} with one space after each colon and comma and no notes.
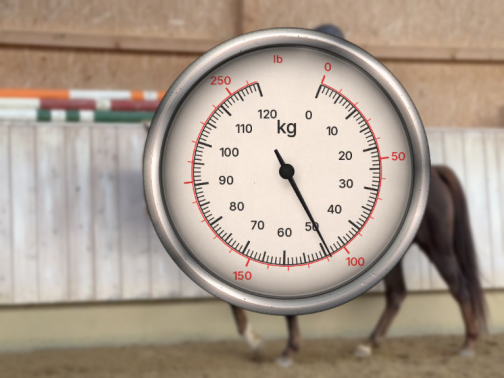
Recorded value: {"value": 49, "unit": "kg"}
